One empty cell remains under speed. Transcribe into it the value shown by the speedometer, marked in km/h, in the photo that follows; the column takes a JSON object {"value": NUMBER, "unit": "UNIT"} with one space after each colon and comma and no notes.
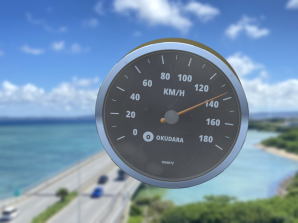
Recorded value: {"value": 135, "unit": "km/h"}
